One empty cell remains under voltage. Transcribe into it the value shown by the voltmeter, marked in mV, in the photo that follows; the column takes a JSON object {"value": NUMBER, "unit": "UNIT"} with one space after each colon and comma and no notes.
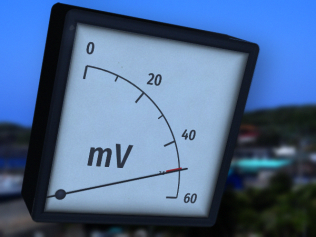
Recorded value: {"value": 50, "unit": "mV"}
